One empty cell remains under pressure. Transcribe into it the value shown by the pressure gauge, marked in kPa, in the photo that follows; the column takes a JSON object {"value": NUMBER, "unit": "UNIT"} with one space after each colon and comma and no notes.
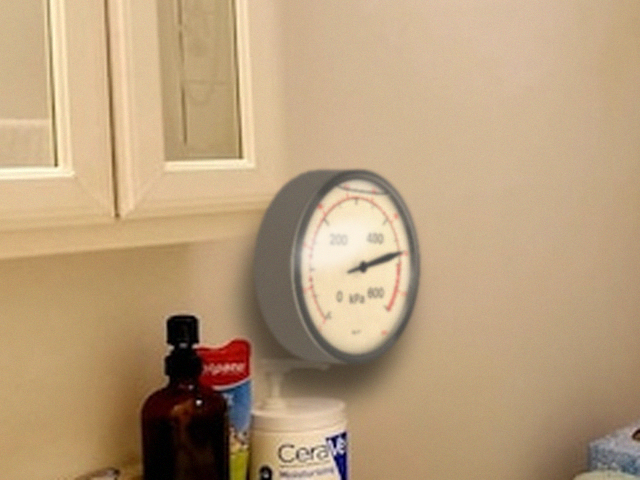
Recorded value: {"value": 475, "unit": "kPa"}
